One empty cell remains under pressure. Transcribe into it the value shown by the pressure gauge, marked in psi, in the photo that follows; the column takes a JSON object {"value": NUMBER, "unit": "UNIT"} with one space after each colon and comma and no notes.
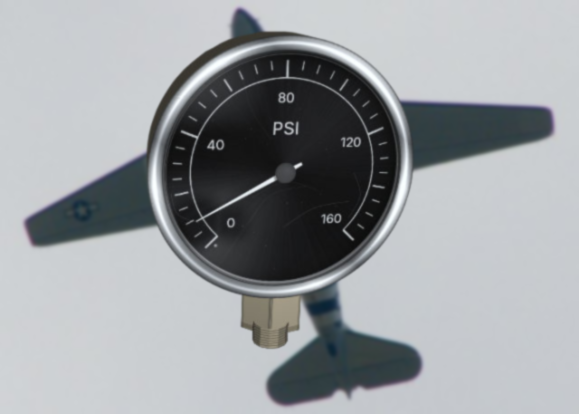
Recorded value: {"value": 10, "unit": "psi"}
